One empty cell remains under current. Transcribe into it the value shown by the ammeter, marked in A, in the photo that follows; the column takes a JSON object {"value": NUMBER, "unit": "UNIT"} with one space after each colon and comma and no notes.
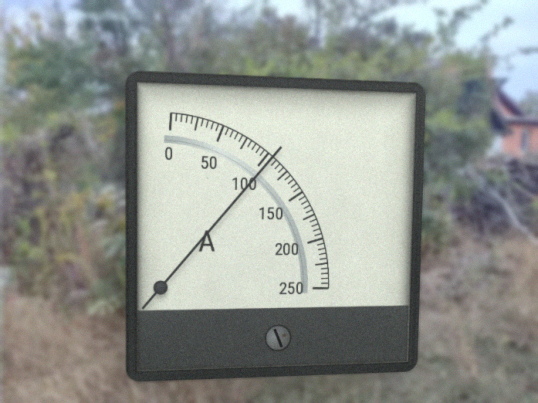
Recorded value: {"value": 105, "unit": "A"}
